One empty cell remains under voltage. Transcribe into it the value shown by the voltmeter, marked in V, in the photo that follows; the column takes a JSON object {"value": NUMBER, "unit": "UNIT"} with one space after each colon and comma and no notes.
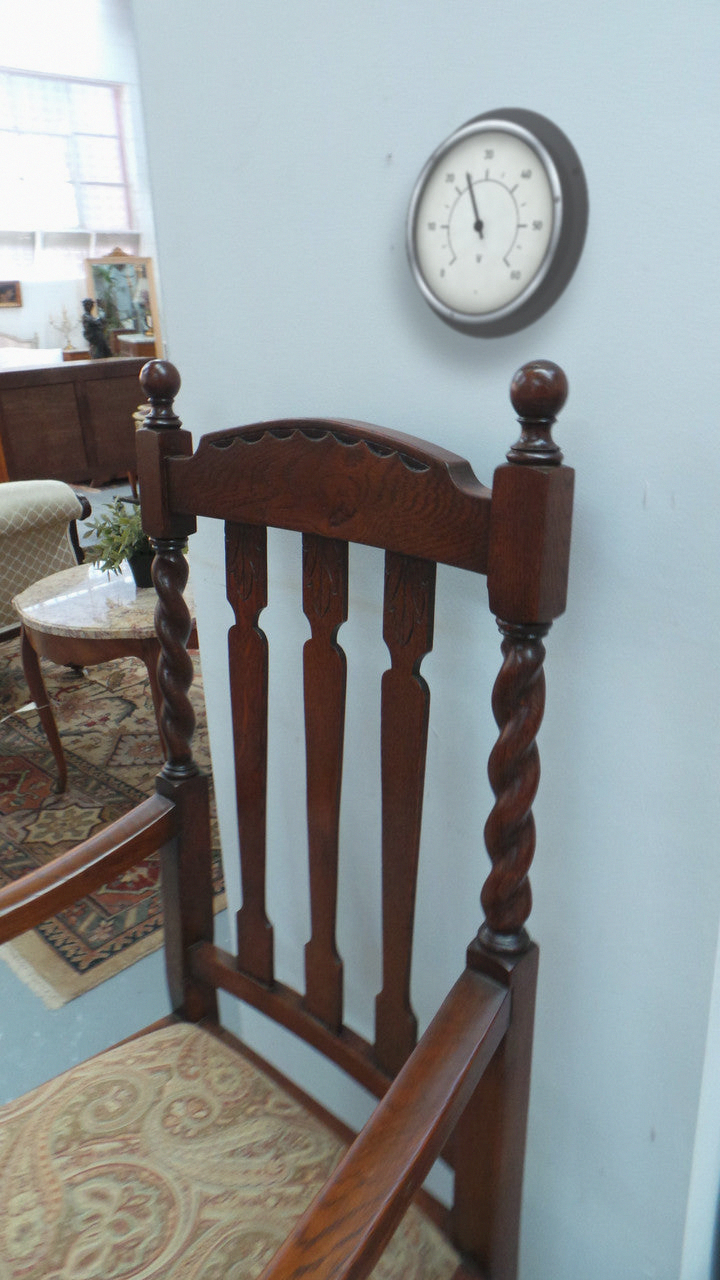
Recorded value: {"value": 25, "unit": "V"}
